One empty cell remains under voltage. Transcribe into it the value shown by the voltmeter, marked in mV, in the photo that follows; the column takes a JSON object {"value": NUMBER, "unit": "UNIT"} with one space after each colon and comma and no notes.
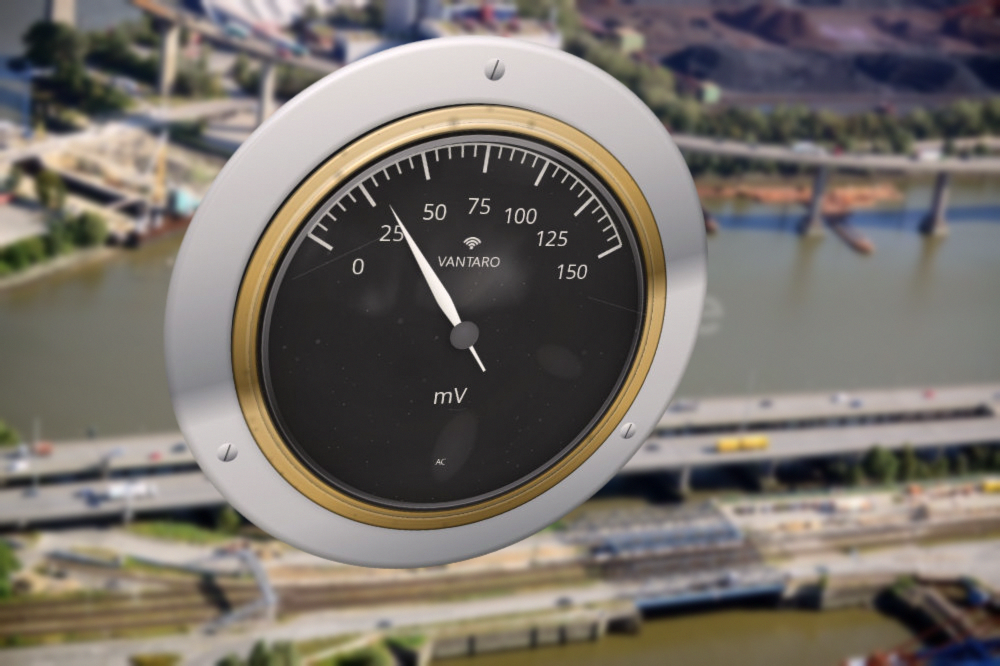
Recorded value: {"value": 30, "unit": "mV"}
